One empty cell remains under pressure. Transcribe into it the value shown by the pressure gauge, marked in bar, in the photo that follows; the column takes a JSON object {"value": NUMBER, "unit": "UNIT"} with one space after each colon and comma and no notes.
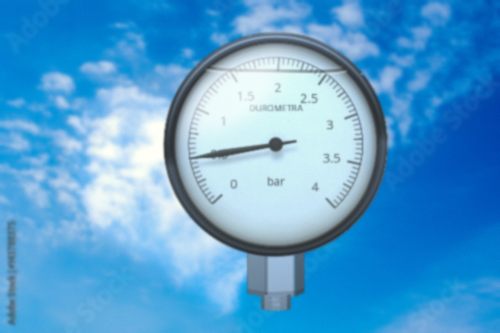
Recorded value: {"value": 0.5, "unit": "bar"}
